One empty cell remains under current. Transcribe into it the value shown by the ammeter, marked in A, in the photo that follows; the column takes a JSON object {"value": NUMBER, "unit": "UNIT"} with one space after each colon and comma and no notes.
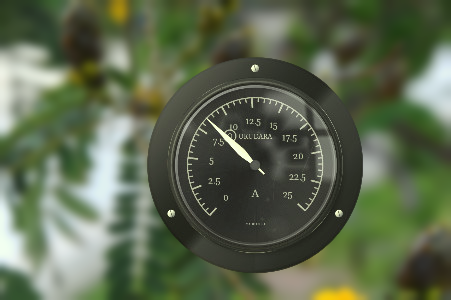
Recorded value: {"value": 8.5, "unit": "A"}
